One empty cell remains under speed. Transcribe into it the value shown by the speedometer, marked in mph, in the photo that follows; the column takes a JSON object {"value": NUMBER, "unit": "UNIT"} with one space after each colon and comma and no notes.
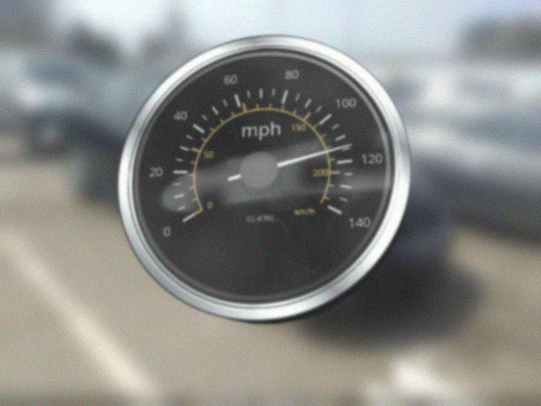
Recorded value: {"value": 115, "unit": "mph"}
